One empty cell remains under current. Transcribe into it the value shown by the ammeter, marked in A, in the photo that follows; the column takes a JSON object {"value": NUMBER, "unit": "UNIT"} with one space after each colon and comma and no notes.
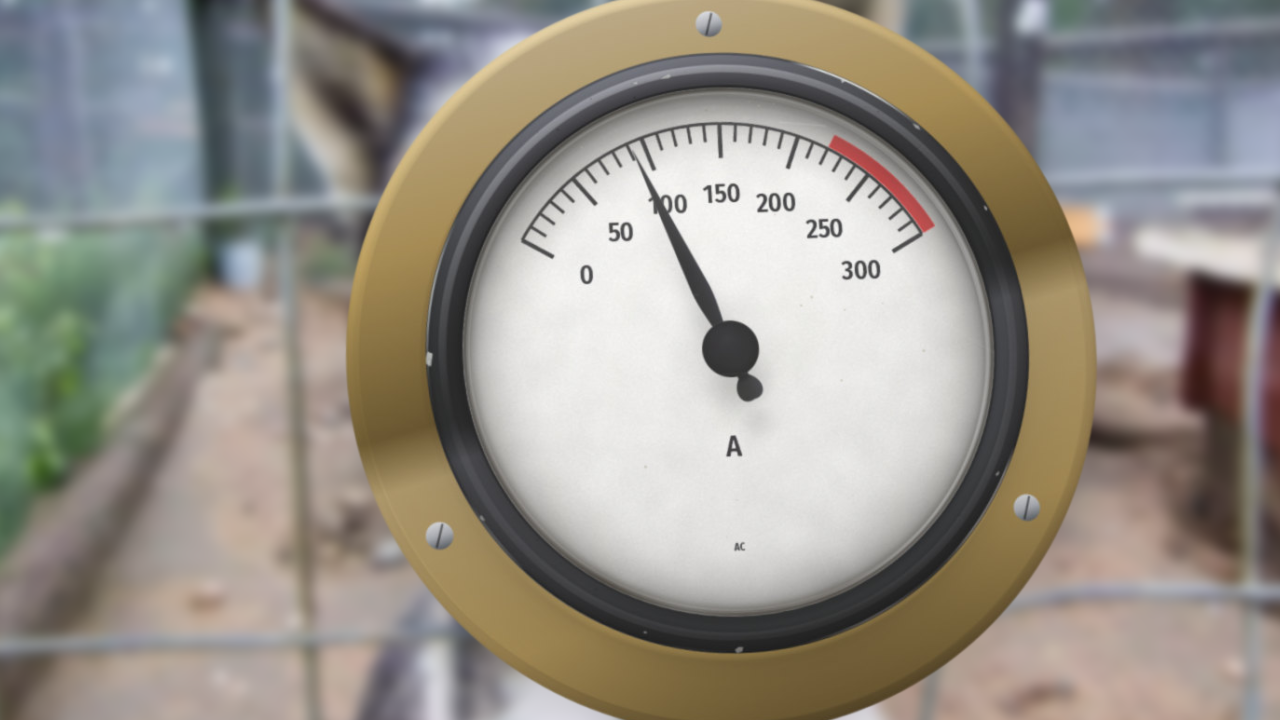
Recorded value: {"value": 90, "unit": "A"}
